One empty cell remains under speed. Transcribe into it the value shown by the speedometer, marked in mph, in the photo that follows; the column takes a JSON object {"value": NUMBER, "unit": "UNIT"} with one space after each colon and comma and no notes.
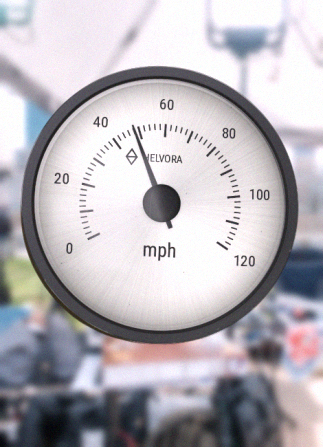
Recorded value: {"value": 48, "unit": "mph"}
